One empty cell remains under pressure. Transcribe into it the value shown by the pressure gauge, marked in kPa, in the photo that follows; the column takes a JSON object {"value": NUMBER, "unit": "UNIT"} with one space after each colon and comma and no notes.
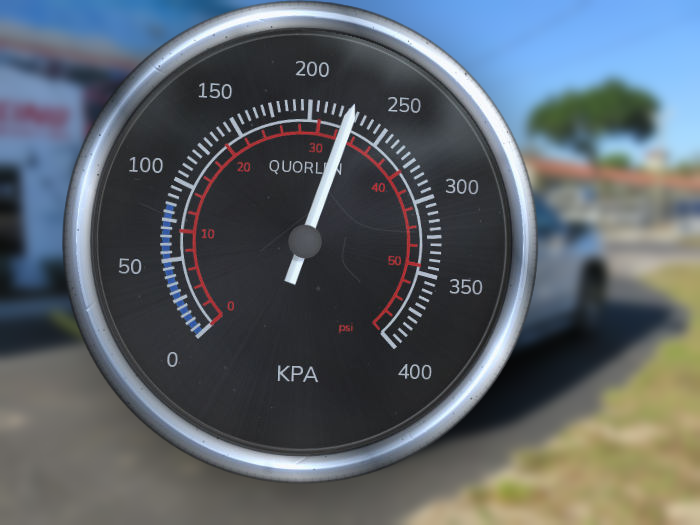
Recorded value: {"value": 225, "unit": "kPa"}
